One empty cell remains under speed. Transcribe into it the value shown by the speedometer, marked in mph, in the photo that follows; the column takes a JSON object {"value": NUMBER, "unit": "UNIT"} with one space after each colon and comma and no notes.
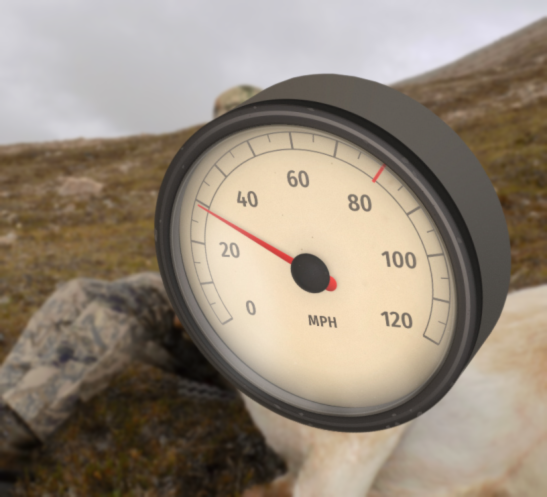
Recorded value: {"value": 30, "unit": "mph"}
